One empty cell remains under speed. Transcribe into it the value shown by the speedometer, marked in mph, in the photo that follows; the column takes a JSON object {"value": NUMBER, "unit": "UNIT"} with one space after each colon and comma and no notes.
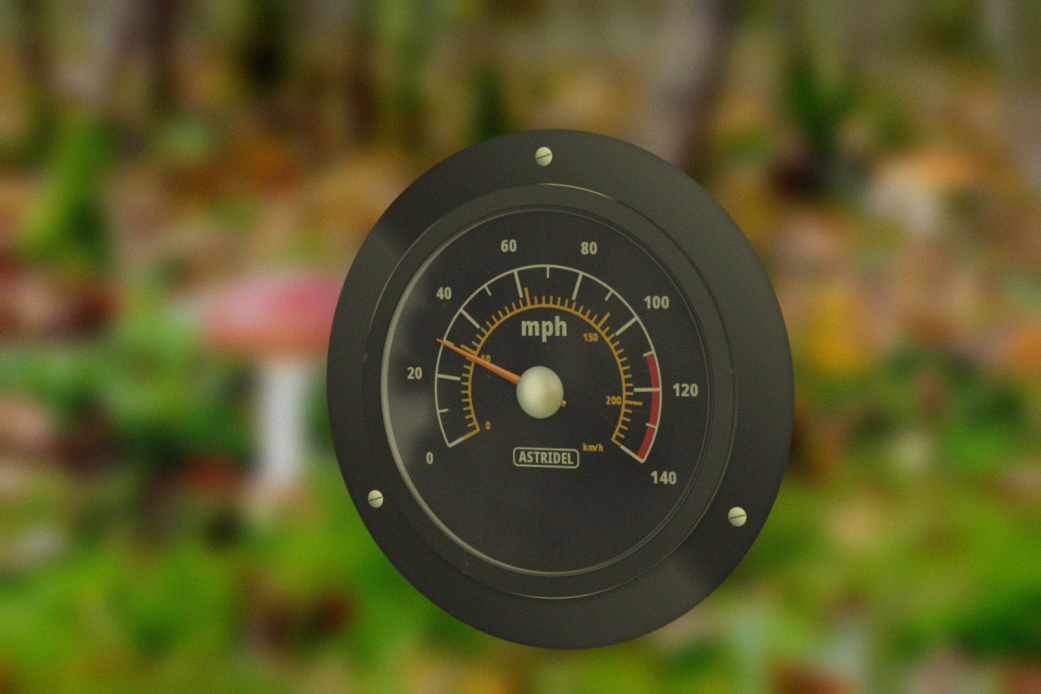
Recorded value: {"value": 30, "unit": "mph"}
